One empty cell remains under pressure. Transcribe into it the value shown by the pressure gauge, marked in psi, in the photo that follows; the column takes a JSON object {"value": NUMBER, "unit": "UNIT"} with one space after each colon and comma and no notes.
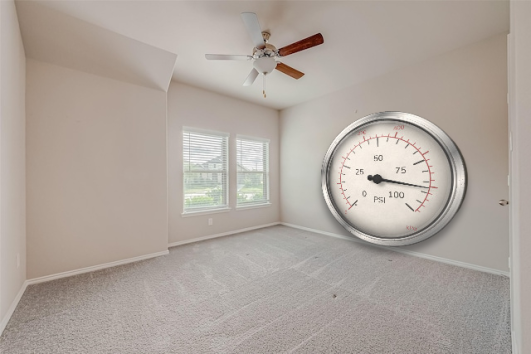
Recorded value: {"value": 87.5, "unit": "psi"}
